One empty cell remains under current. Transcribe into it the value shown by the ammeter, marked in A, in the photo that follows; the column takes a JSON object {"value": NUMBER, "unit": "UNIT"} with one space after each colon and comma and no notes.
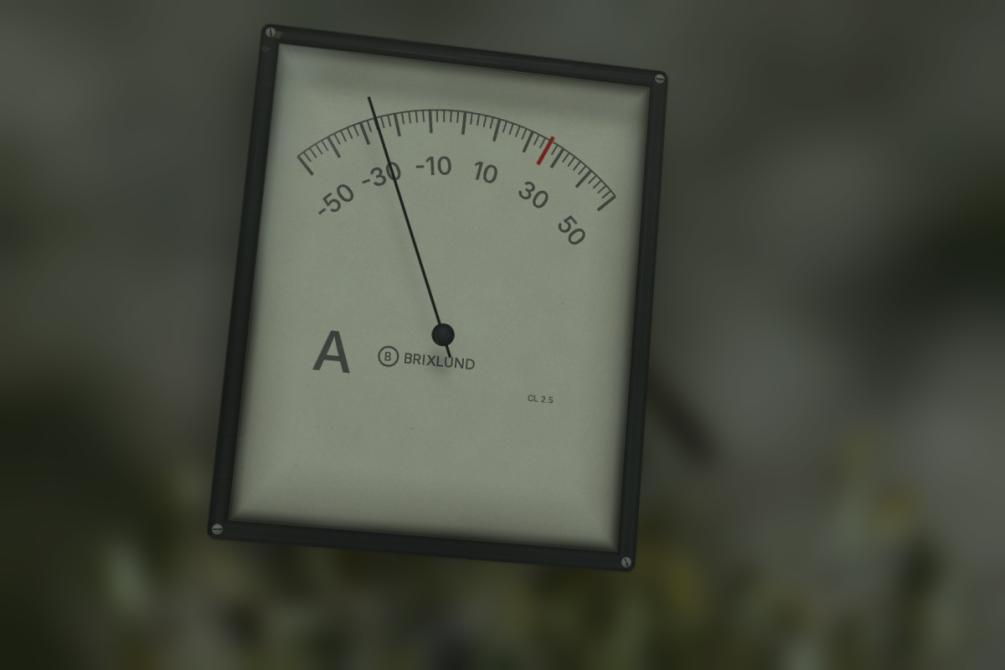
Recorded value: {"value": -26, "unit": "A"}
